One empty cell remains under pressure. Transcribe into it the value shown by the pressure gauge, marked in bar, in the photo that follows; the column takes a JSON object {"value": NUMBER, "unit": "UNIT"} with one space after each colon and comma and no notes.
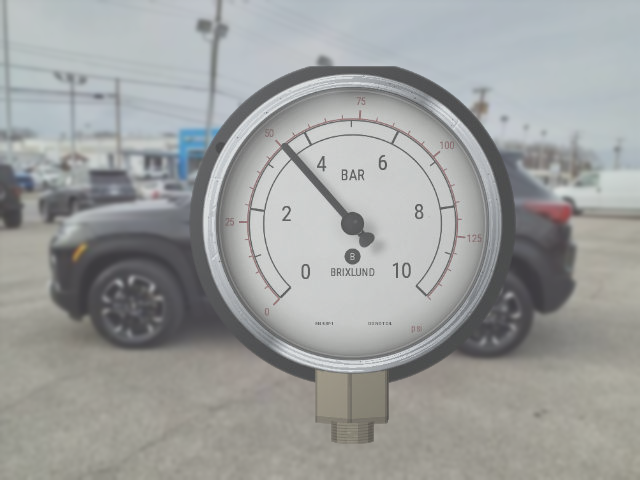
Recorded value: {"value": 3.5, "unit": "bar"}
